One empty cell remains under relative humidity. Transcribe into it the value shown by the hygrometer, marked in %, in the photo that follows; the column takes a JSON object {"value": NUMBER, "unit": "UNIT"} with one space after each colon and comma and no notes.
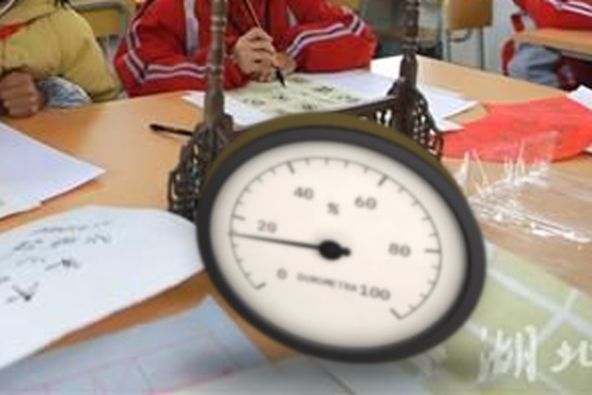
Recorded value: {"value": 16, "unit": "%"}
